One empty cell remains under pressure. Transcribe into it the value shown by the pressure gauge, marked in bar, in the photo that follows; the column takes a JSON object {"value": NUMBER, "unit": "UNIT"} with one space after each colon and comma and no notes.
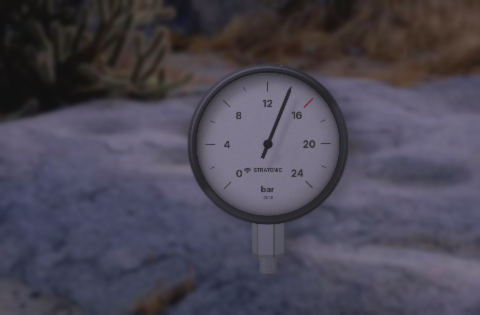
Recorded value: {"value": 14, "unit": "bar"}
